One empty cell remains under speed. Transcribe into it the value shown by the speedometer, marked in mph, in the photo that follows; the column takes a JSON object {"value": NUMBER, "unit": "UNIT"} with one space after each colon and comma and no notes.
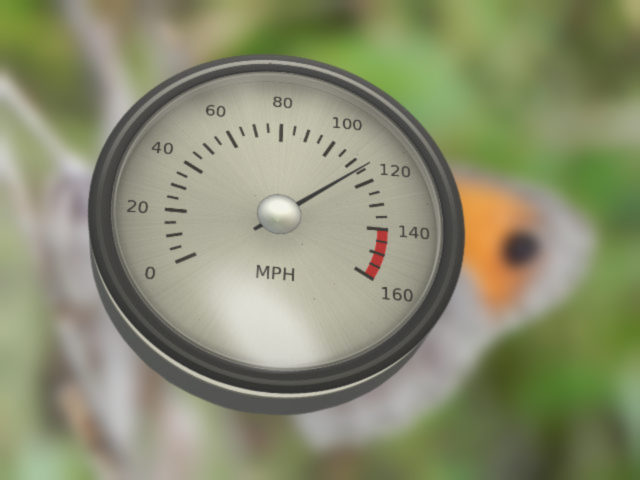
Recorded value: {"value": 115, "unit": "mph"}
